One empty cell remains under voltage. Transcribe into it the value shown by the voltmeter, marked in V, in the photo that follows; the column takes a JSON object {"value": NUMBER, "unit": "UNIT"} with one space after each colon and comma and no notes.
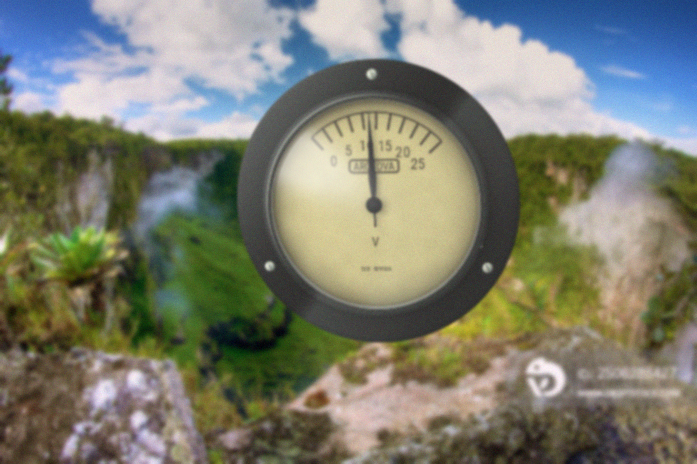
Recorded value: {"value": 11.25, "unit": "V"}
